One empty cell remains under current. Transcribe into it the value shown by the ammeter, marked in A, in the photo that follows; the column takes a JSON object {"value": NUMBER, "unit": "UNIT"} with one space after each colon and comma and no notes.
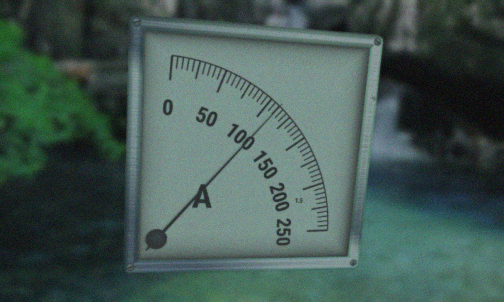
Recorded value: {"value": 110, "unit": "A"}
